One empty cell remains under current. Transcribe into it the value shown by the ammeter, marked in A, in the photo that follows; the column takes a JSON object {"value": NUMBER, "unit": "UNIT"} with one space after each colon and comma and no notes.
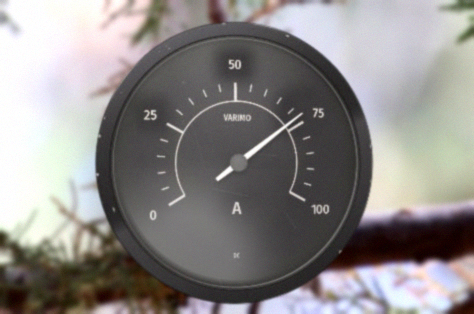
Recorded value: {"value": 72.5, "unit": "A"}
